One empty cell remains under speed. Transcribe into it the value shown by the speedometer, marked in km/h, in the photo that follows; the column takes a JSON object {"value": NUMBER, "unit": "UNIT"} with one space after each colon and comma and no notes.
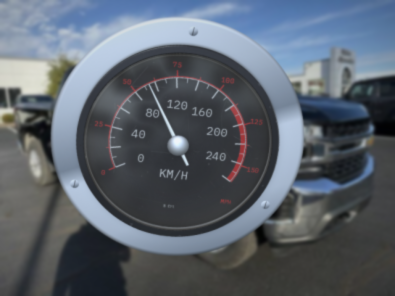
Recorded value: {"value": 95, "unit": "km/h"}
